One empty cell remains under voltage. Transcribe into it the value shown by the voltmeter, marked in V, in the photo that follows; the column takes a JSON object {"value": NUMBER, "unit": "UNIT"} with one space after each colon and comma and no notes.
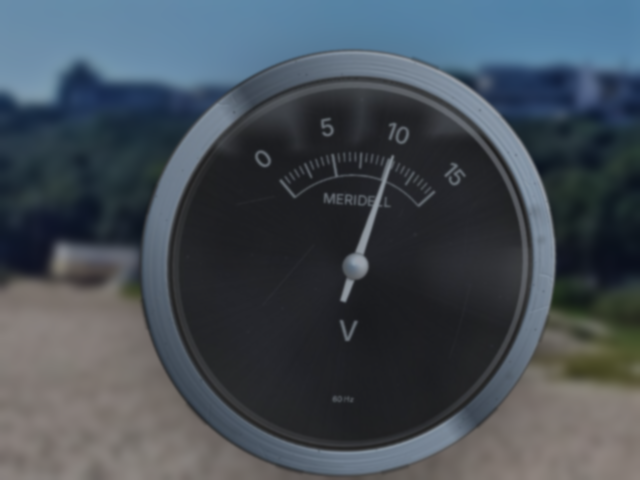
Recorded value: {"value": 10, "unit": "V"}
